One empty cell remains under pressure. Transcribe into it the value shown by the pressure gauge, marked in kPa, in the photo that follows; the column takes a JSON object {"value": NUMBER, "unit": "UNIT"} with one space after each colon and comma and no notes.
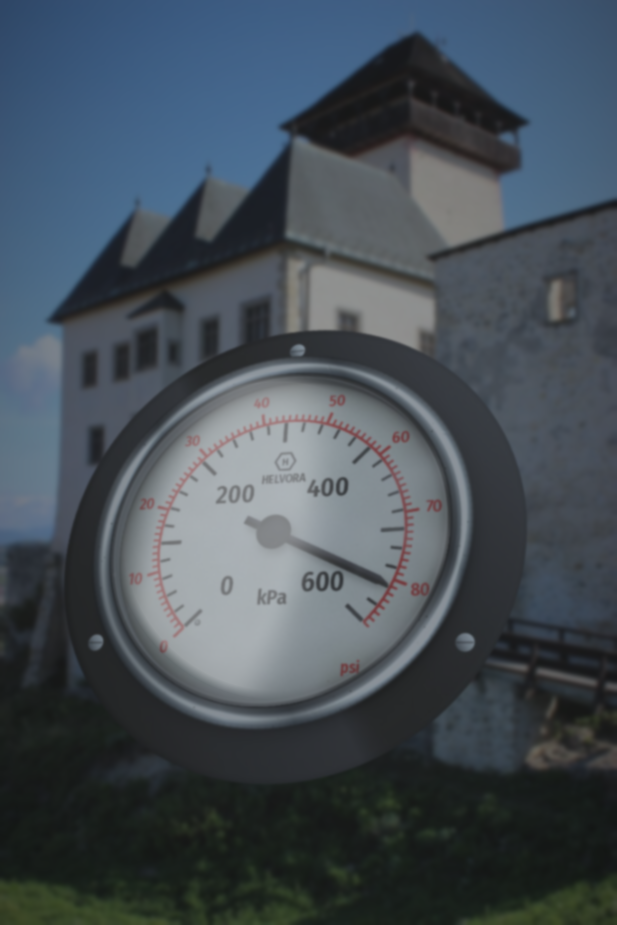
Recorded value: {"value": 560, "unit": "kPa"}
